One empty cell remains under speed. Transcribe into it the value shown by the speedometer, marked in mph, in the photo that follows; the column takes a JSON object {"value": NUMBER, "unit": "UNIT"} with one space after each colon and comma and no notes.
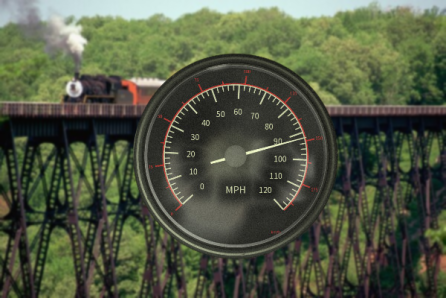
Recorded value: {"value": 92, "unit": "mph"}
